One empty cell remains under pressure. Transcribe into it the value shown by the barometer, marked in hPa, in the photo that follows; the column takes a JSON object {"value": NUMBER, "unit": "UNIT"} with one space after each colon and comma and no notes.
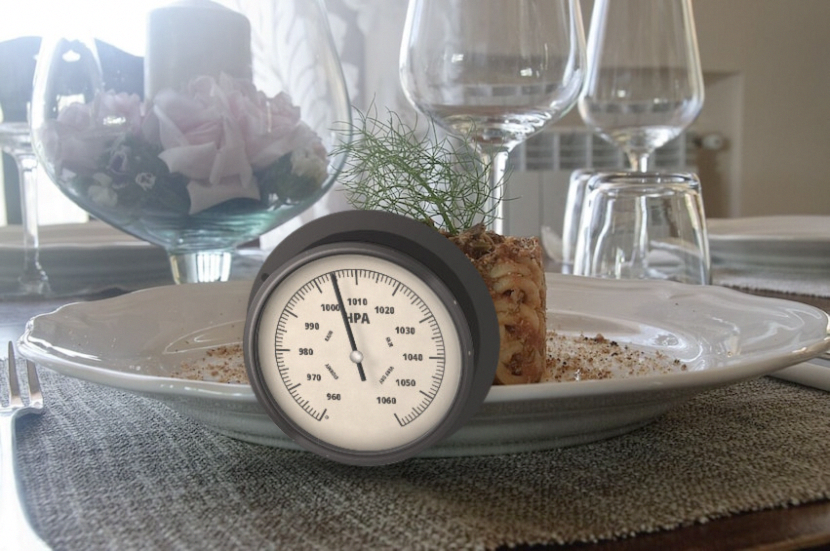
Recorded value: {"value": 1005, "unit": "hPa"}
